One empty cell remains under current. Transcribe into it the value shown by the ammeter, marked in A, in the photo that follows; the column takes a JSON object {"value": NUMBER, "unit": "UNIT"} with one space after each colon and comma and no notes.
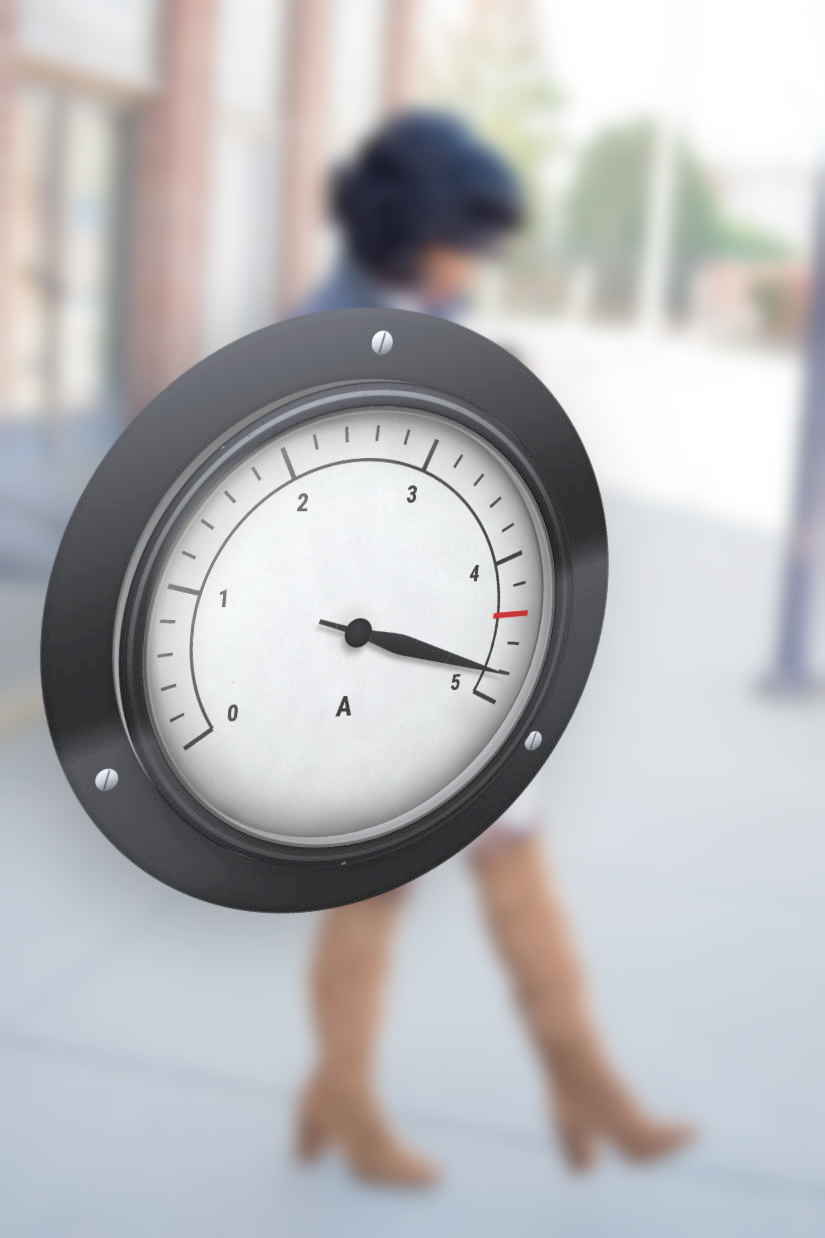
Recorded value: {"value": 4.8, "unit": "A"}
